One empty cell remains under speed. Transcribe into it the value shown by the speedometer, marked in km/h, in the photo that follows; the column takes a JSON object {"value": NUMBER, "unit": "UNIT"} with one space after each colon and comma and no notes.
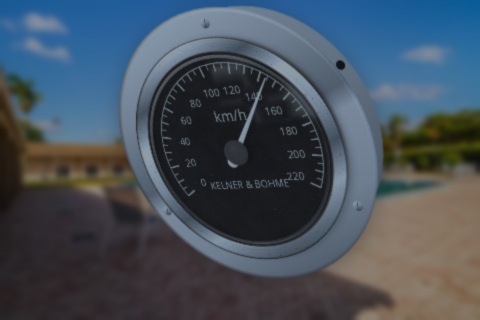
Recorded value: {"value": 145, "unit": "km/h"}
